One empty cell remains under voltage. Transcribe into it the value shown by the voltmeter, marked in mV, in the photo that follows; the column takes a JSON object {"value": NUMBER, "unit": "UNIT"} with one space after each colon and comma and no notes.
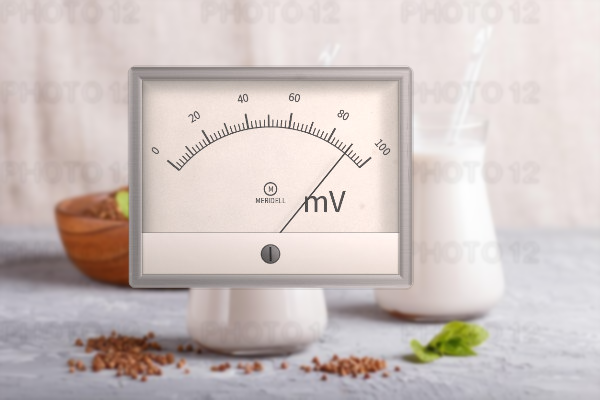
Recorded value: {"value": 90, "unit": "mV"}
